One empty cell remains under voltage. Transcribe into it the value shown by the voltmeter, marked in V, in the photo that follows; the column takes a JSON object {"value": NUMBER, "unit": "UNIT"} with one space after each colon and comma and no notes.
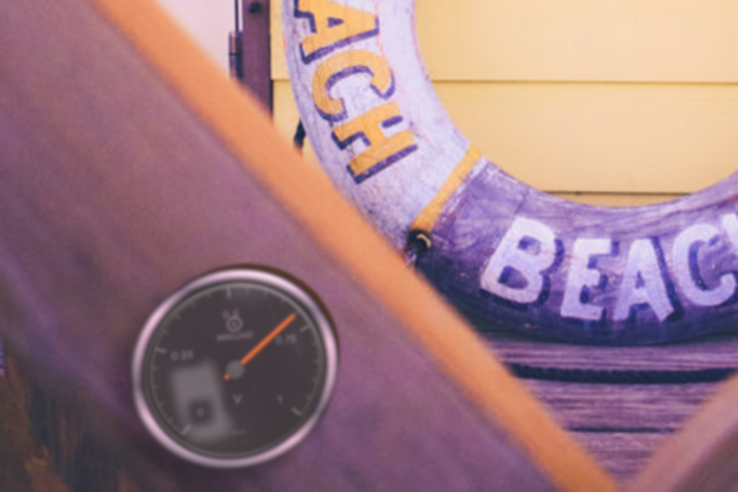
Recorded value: {"value": 0.7, "unit": "V"}
